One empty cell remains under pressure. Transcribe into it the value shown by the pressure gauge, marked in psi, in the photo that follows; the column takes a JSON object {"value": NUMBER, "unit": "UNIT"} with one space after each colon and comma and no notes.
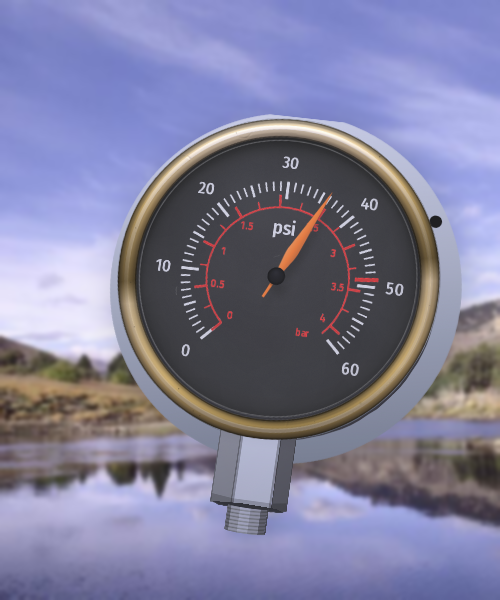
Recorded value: {"value": 36, "unit": "psi"}
